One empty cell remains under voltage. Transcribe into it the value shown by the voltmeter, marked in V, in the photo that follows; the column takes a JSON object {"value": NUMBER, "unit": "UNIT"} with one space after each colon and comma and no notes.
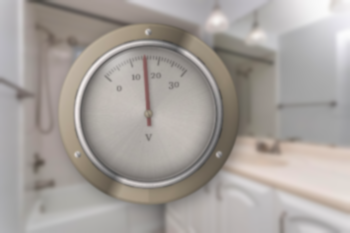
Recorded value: {"value": 15, "unit": "V"}
